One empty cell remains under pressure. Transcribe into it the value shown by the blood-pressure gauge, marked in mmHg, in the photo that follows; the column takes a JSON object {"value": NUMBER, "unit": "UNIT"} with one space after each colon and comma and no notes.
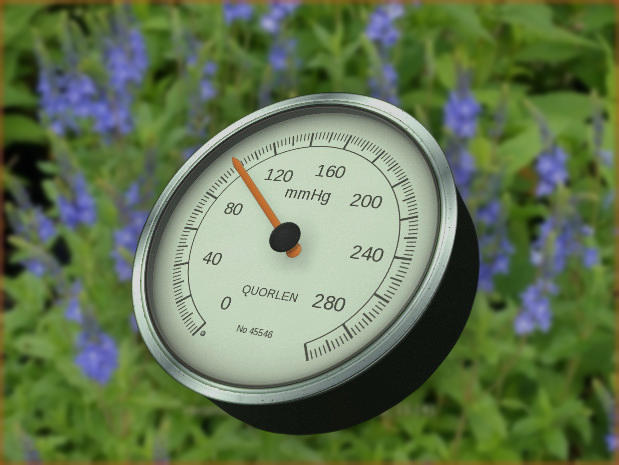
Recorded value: {"value": 100, "unit": "mmHg"}
